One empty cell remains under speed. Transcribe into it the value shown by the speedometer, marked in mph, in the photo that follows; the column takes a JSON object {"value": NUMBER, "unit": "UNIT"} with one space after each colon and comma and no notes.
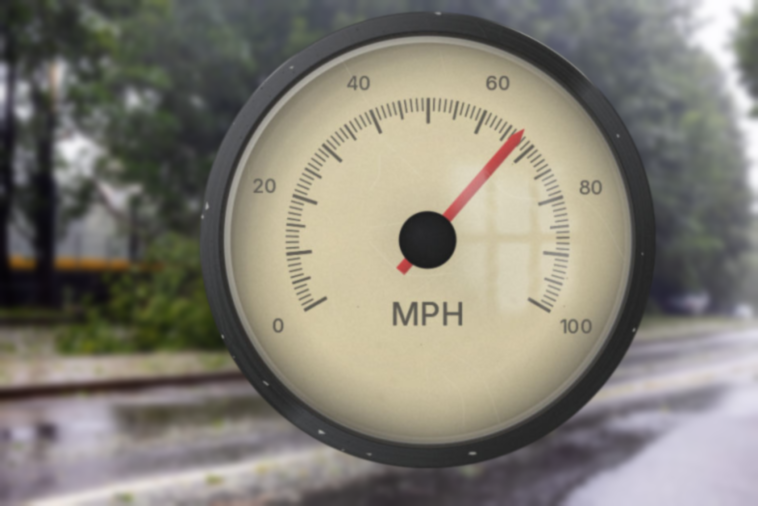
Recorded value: {"value": 67, "unit": "mph"}
